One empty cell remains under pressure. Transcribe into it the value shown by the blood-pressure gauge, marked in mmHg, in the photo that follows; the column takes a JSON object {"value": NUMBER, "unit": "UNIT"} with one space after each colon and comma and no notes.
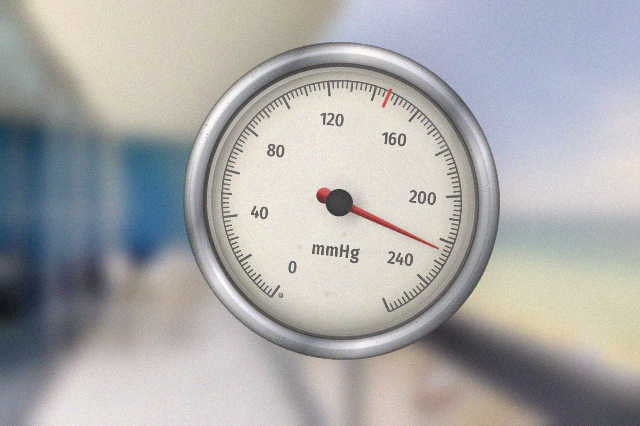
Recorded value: {"value": 224, "unit": "mmHg"}
